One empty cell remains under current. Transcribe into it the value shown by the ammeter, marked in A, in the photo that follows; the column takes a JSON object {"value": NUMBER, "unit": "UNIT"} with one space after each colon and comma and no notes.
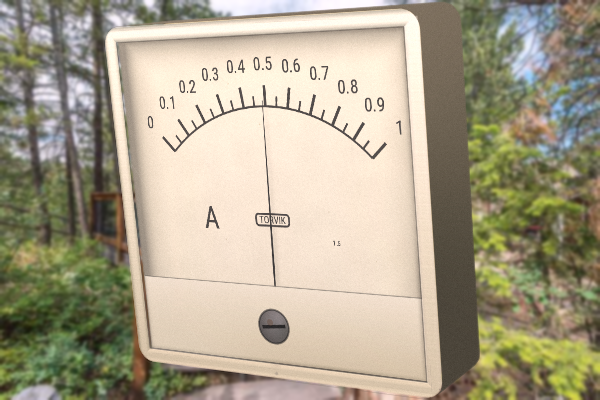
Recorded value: {"value": 0.5, "unit": "A"}
